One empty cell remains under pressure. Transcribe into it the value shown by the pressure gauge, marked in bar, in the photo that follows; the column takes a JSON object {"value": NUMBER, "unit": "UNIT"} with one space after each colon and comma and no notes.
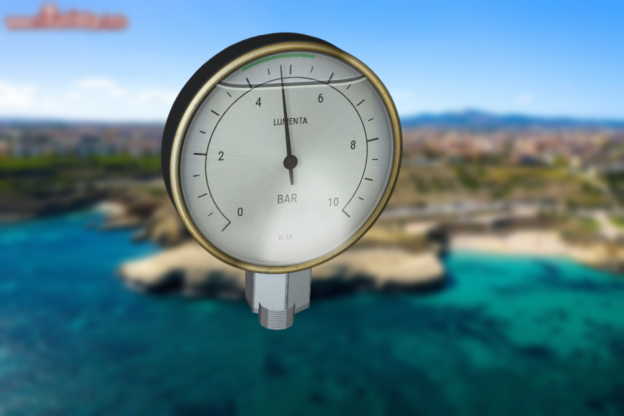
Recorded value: {"value": 4.75, "unit": "bar"}
